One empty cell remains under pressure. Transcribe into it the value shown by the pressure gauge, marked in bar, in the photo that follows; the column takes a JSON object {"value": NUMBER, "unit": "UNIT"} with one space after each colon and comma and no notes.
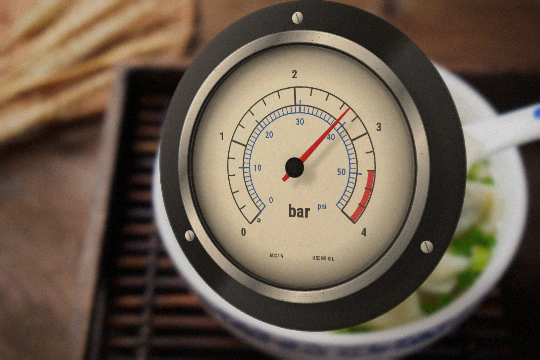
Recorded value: {"value": 2.7, "unit": "bar"}
